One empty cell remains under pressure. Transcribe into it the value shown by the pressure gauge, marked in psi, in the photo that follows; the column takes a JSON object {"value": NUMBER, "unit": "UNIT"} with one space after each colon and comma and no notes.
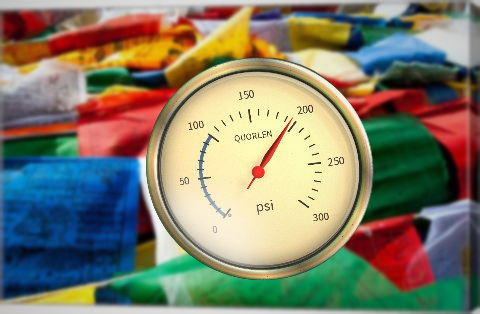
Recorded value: {"value": 195, "unit": "psi"}
